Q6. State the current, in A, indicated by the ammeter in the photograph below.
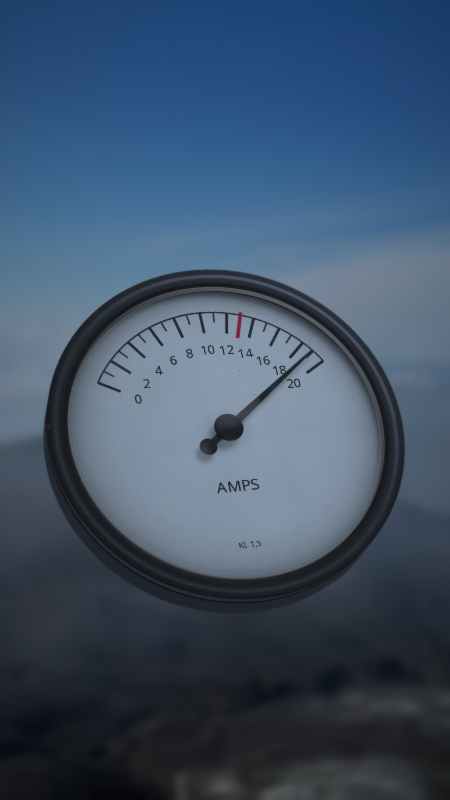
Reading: 19 A
